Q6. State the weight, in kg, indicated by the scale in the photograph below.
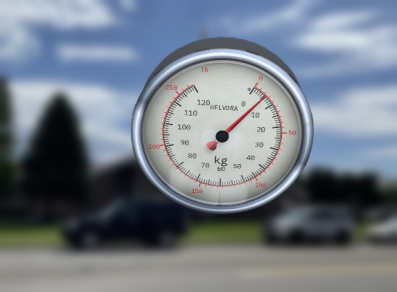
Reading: 5 kg
